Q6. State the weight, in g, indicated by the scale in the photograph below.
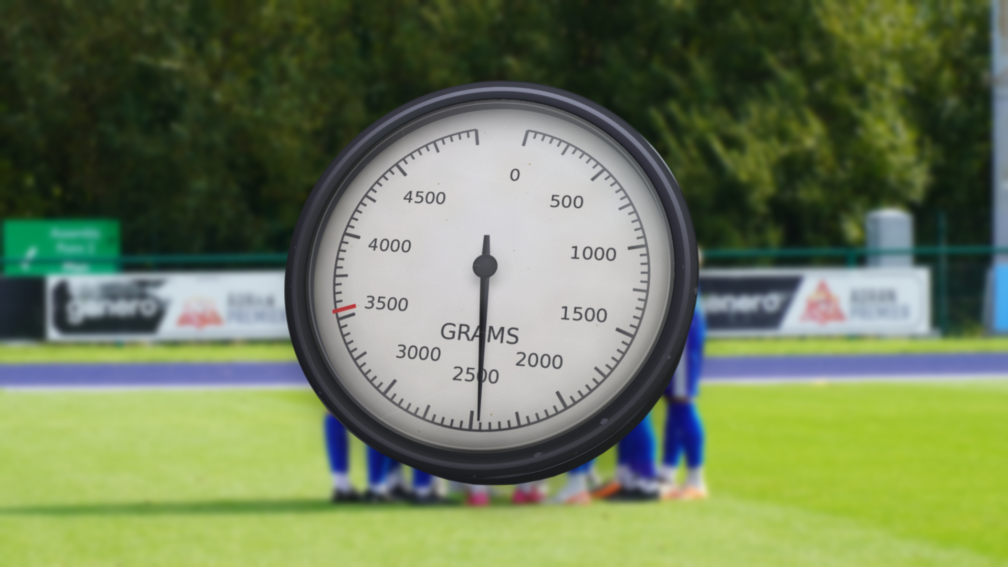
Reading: 2450 g
